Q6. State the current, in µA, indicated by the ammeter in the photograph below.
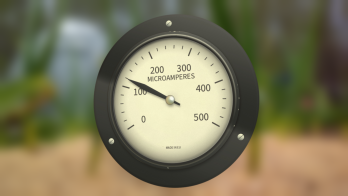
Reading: 120 µA
